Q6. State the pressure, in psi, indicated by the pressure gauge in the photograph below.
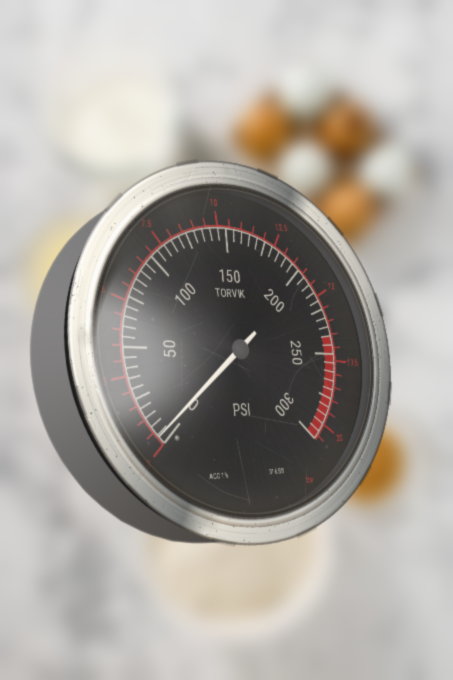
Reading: 5 psi
